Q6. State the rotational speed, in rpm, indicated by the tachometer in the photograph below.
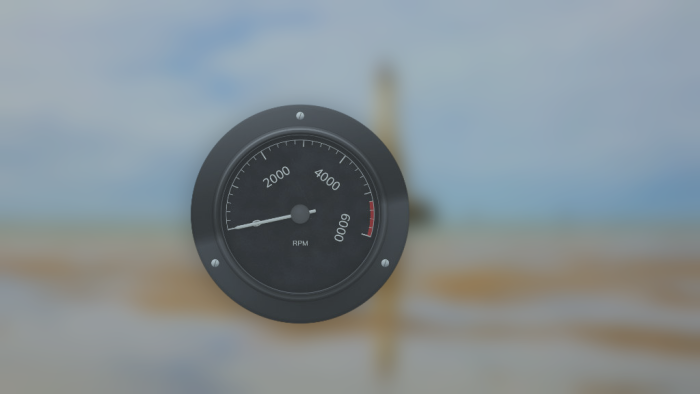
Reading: 0 rpm
